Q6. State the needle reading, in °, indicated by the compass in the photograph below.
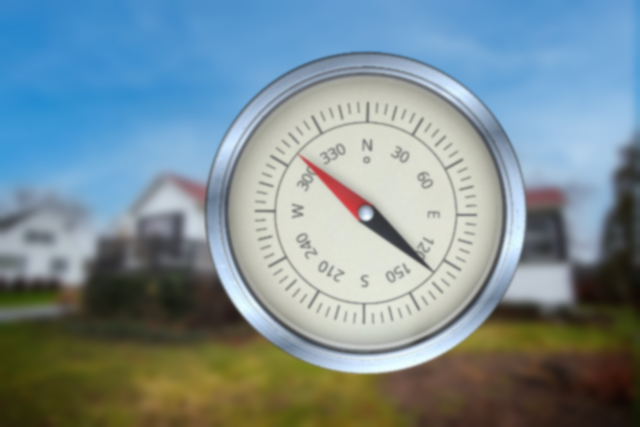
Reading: 310 °
